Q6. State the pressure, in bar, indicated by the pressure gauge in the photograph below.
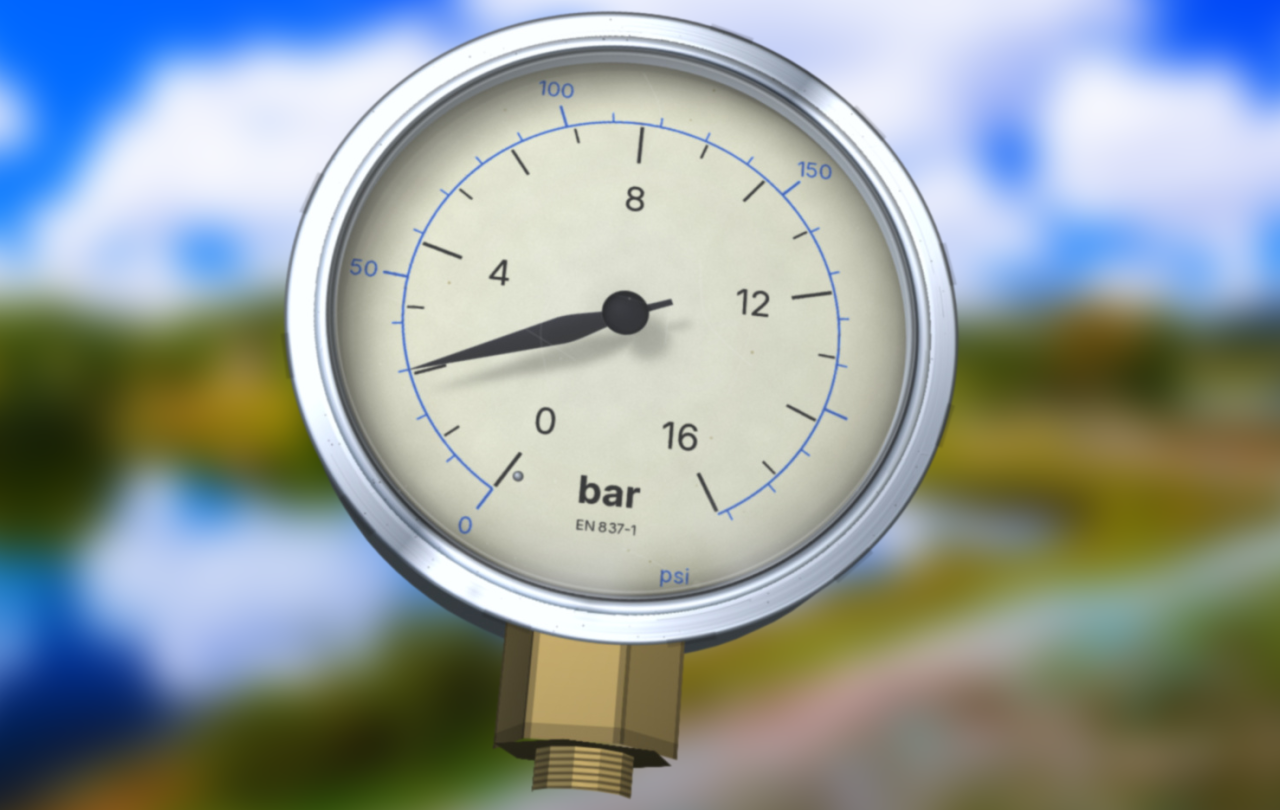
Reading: 2 bar
